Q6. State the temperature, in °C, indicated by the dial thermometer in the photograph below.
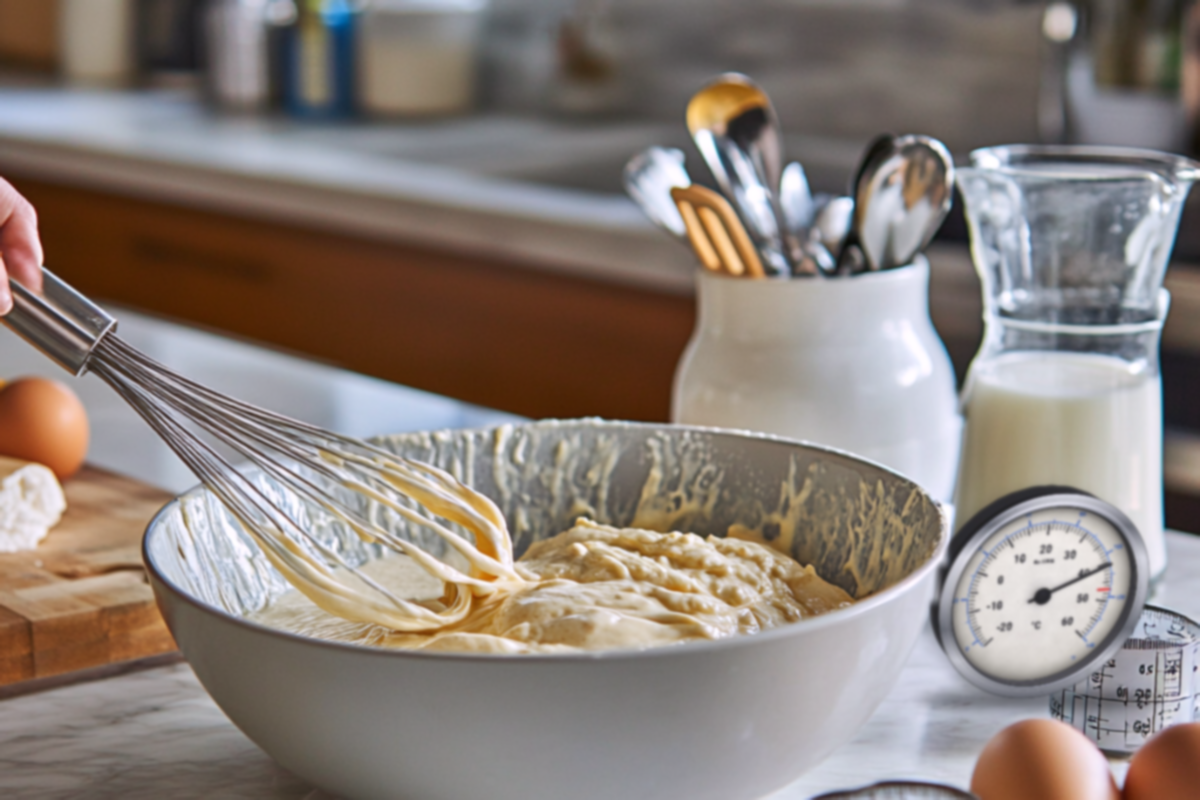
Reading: 40 °C
